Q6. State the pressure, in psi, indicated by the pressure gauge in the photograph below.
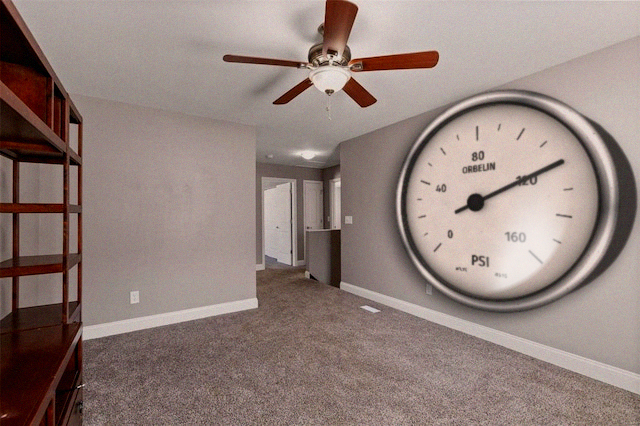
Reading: 120 psi
